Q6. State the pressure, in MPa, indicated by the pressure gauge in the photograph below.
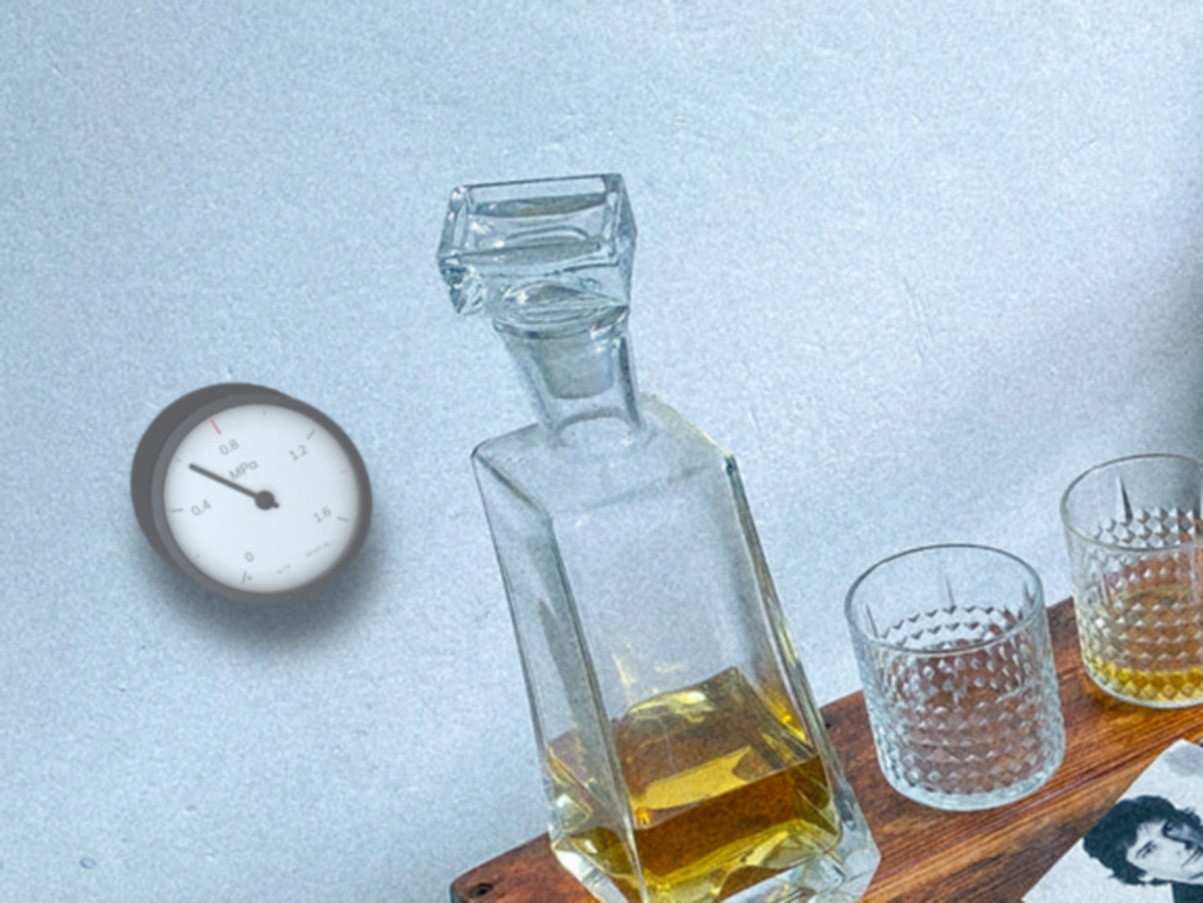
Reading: 0.6 MPa
